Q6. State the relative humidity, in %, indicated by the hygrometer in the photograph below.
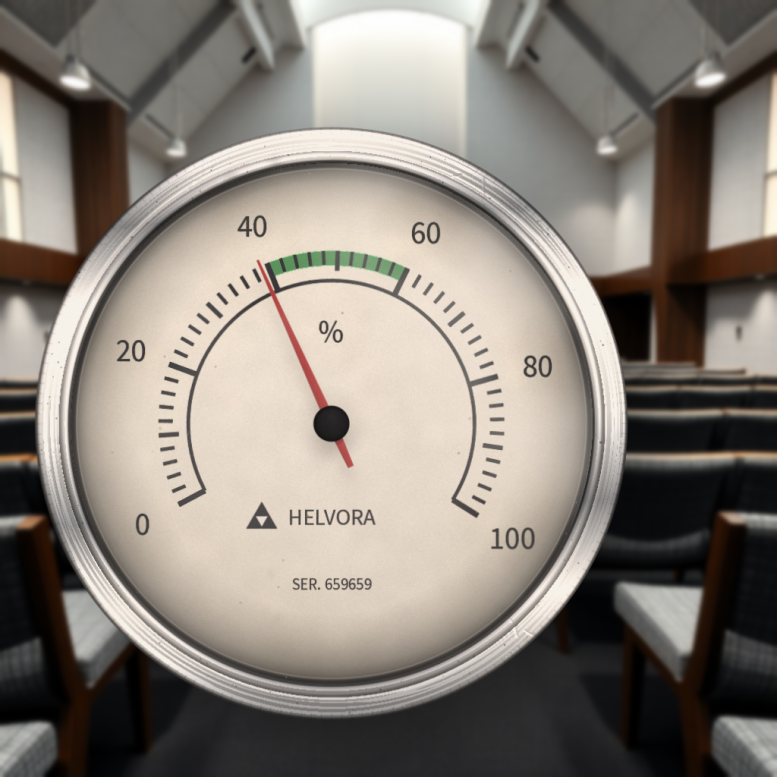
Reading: 39 %
